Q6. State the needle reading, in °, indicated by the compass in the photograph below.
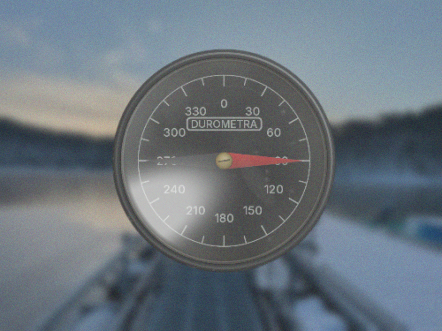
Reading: 90 °
